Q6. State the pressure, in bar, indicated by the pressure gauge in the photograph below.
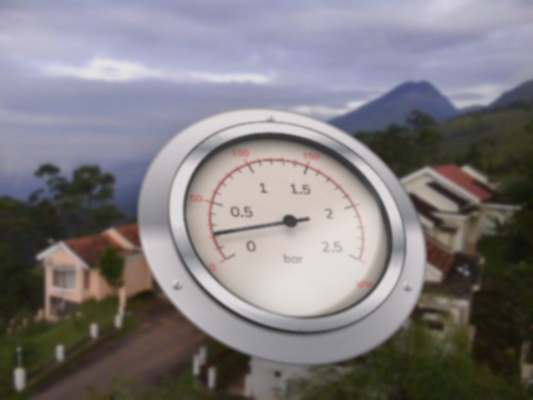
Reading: 0.2 bar
